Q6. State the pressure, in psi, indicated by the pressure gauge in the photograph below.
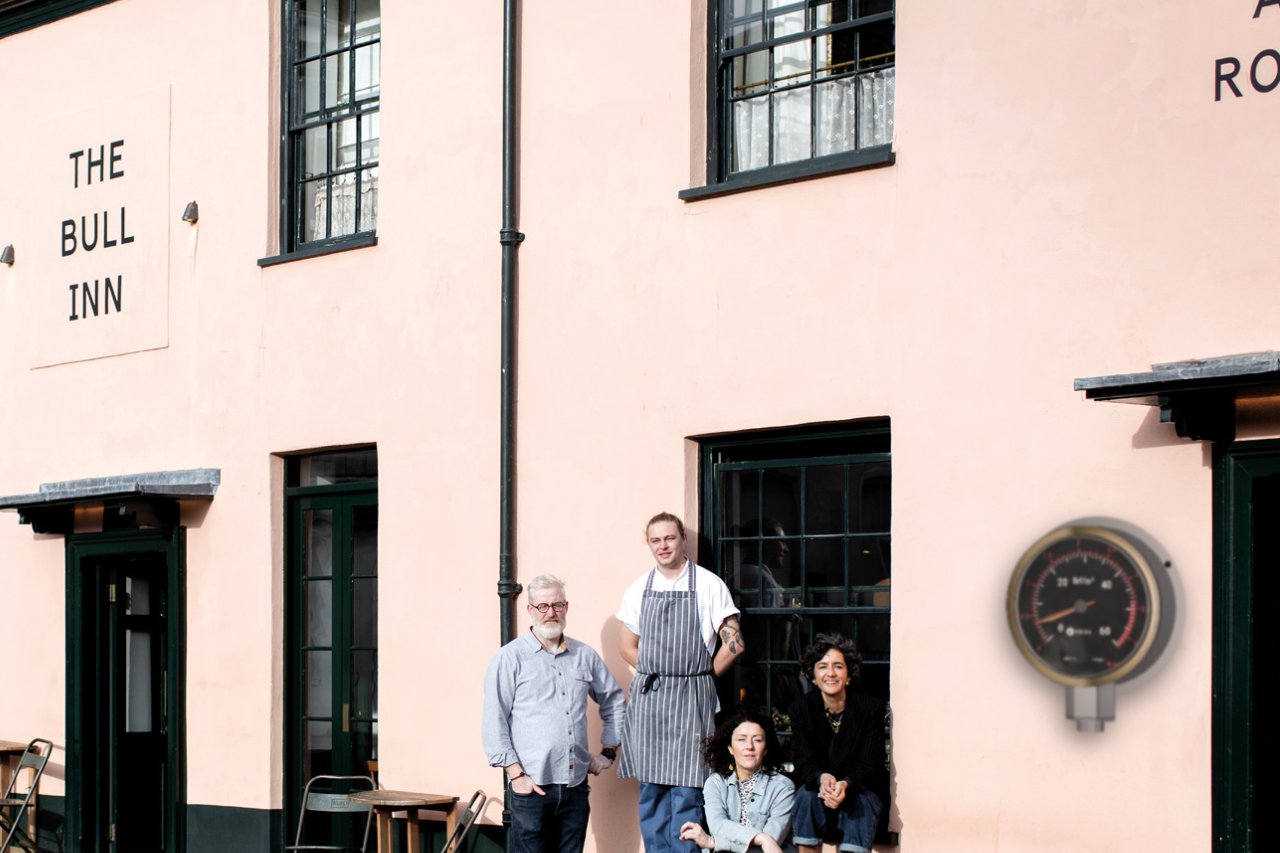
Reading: 5 psi
